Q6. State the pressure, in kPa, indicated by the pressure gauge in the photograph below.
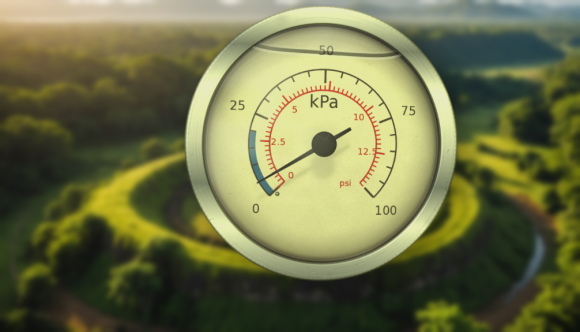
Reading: 5 kPa
